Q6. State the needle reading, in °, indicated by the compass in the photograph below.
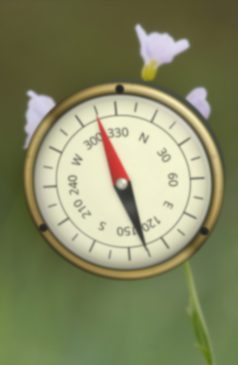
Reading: 315 °
